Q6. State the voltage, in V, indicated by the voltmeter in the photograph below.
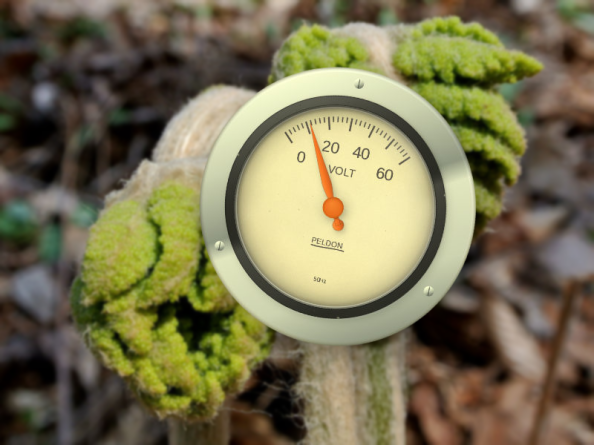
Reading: 12 V
